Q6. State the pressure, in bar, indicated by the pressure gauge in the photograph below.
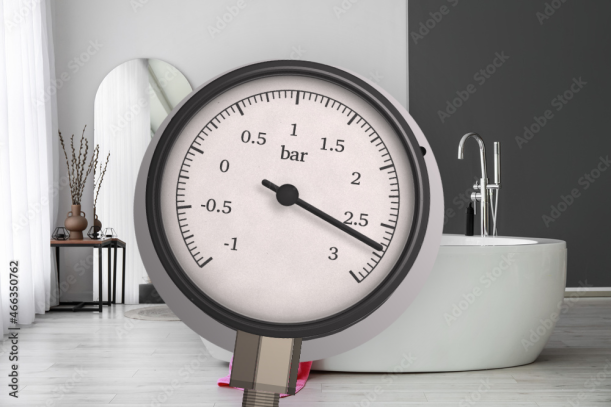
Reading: 2.7 bar
